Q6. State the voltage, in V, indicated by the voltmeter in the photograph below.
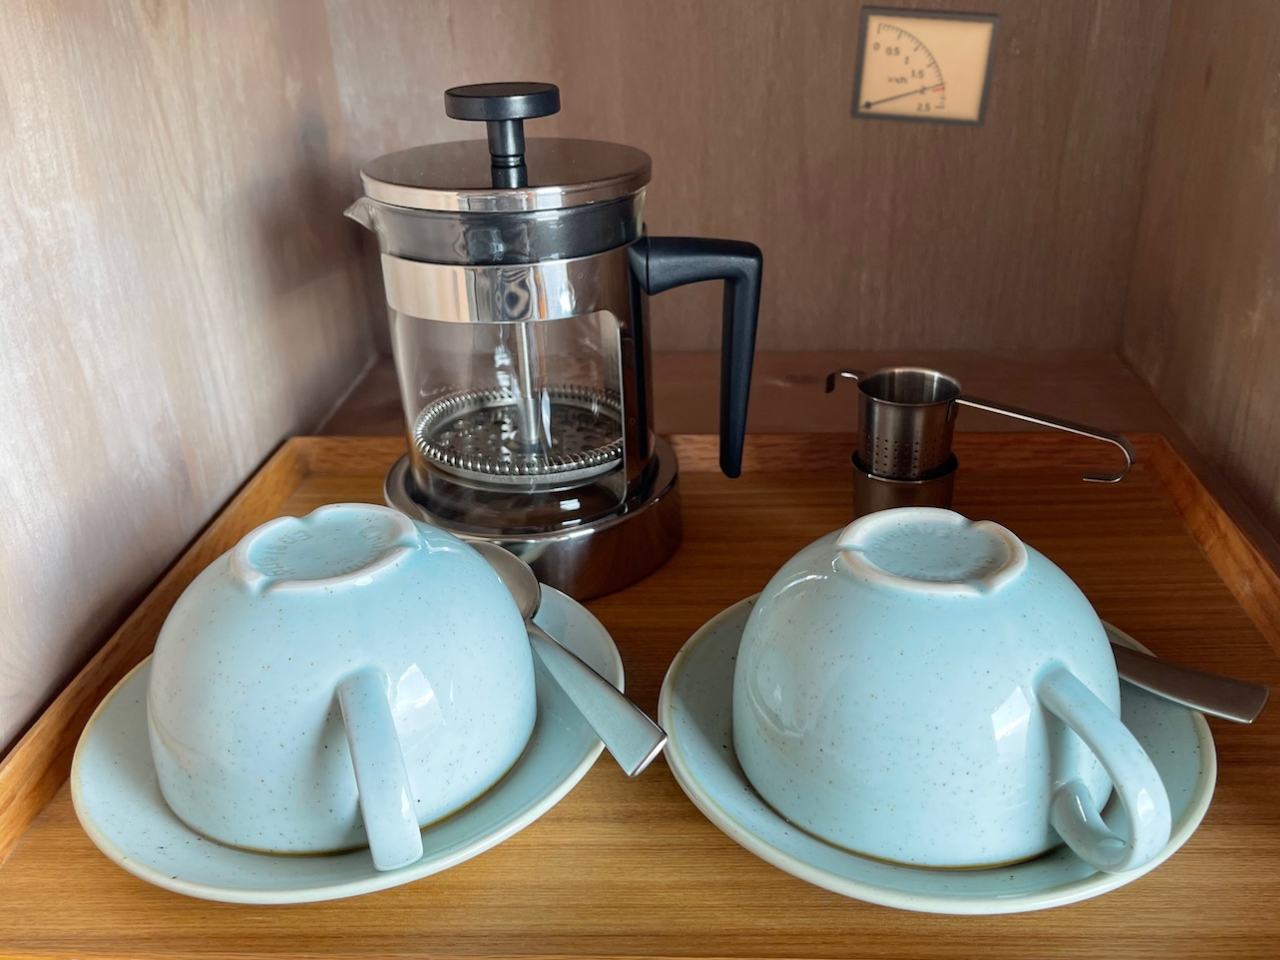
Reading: 2 V
